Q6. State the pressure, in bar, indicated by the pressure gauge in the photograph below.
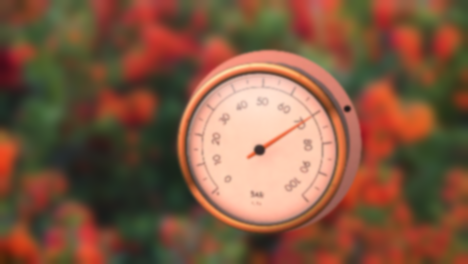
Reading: 70 bar
